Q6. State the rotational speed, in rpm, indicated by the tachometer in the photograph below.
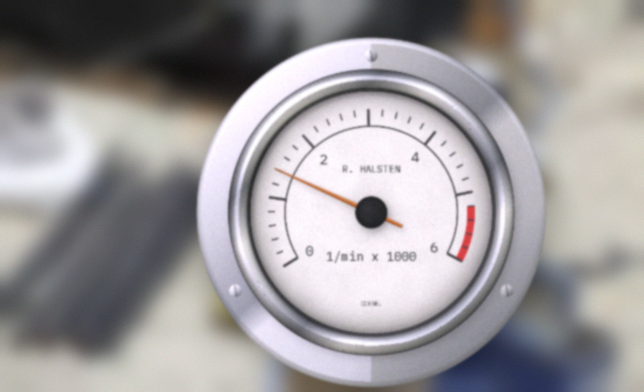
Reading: 1400 rpm
